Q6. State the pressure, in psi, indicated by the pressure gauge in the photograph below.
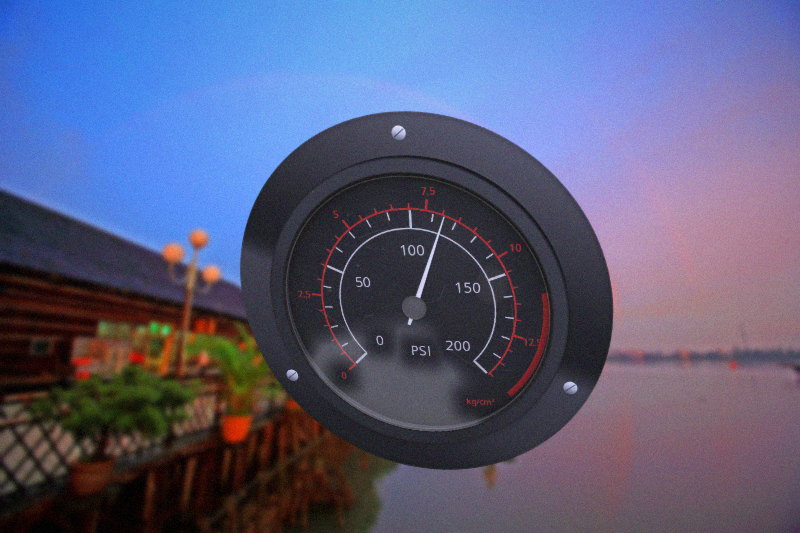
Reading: 115 psi
